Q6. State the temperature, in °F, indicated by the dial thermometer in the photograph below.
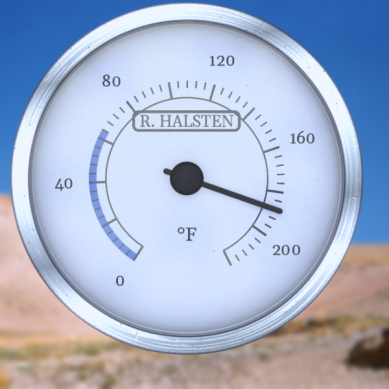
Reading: 188 °F
